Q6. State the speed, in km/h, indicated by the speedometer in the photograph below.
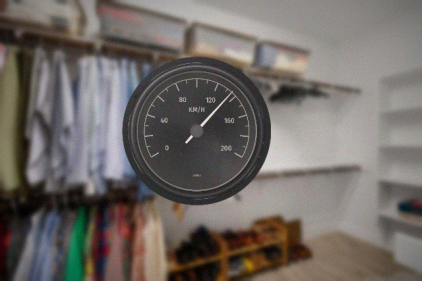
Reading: 135 km/h
